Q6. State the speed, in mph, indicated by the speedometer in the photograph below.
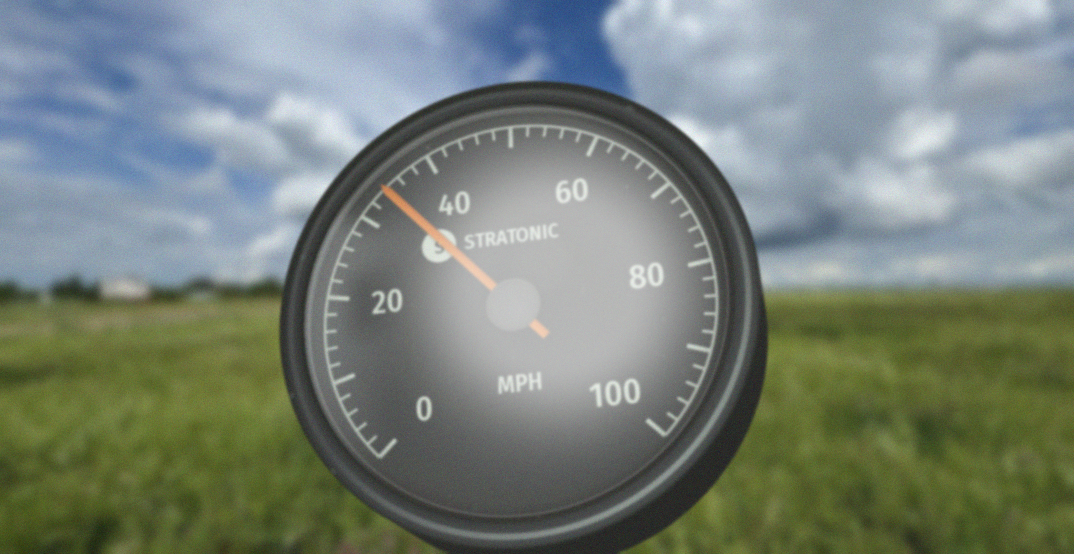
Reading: 34 mph
